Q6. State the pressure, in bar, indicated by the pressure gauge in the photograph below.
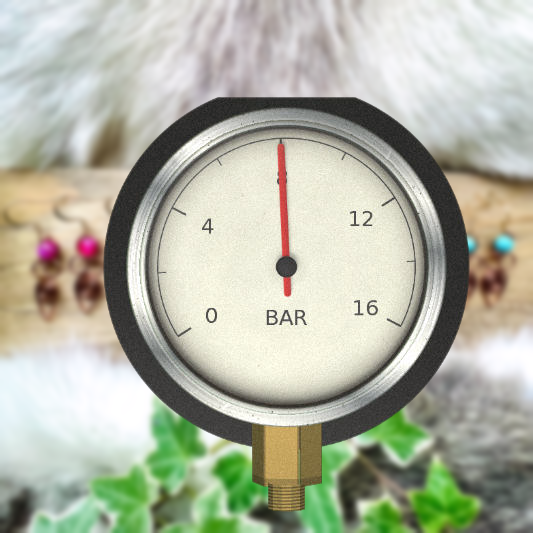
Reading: 8 bar
